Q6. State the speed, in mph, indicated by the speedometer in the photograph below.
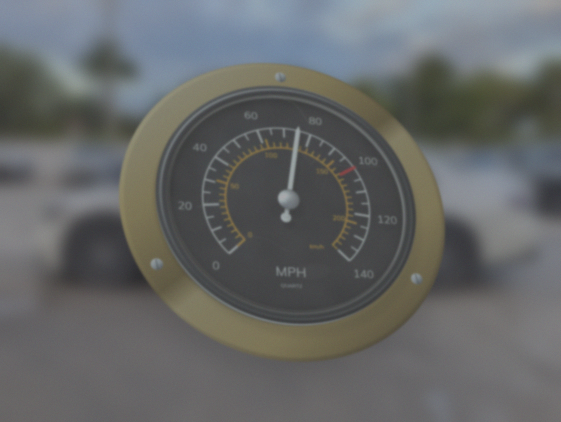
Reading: 75 mph
